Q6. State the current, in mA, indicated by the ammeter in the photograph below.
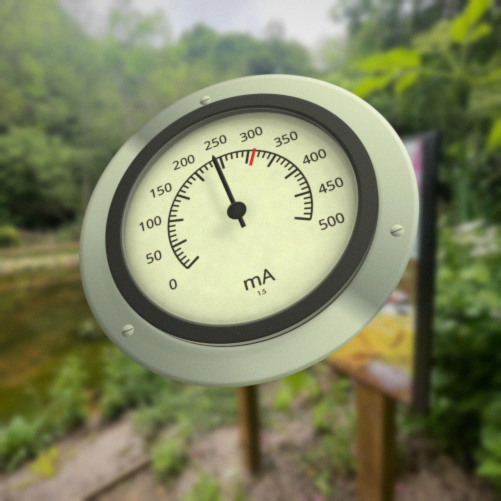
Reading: 240 mA
